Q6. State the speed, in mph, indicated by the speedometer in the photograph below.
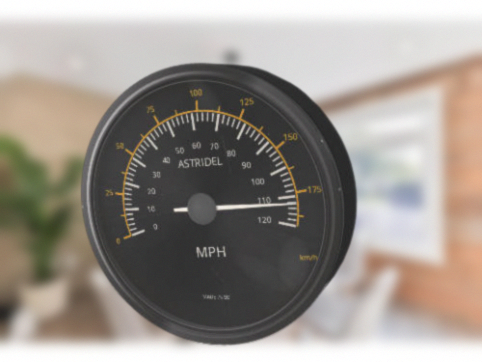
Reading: 112 mph
